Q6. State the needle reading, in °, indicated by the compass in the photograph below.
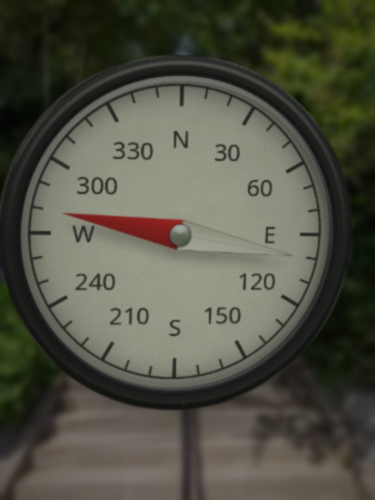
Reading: 280 °
